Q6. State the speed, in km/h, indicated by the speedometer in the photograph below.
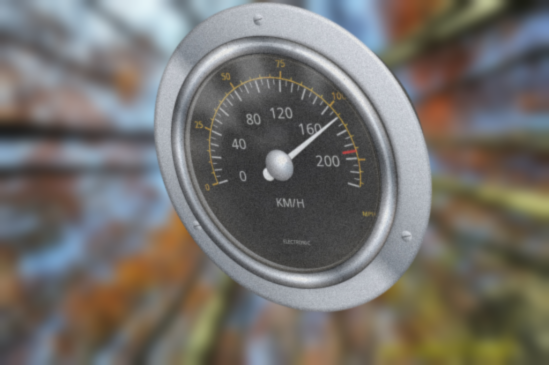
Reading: 170 km/h
